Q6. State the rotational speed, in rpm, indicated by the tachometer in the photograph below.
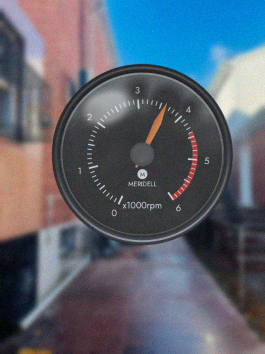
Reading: 3600 rpm
